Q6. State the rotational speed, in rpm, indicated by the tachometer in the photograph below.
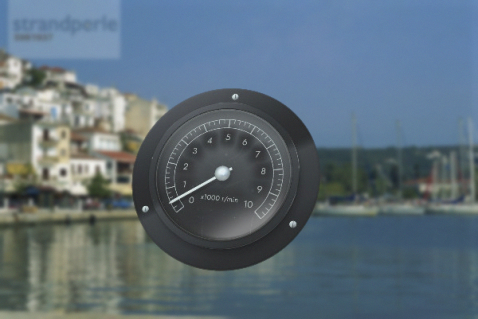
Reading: 400 rpm
